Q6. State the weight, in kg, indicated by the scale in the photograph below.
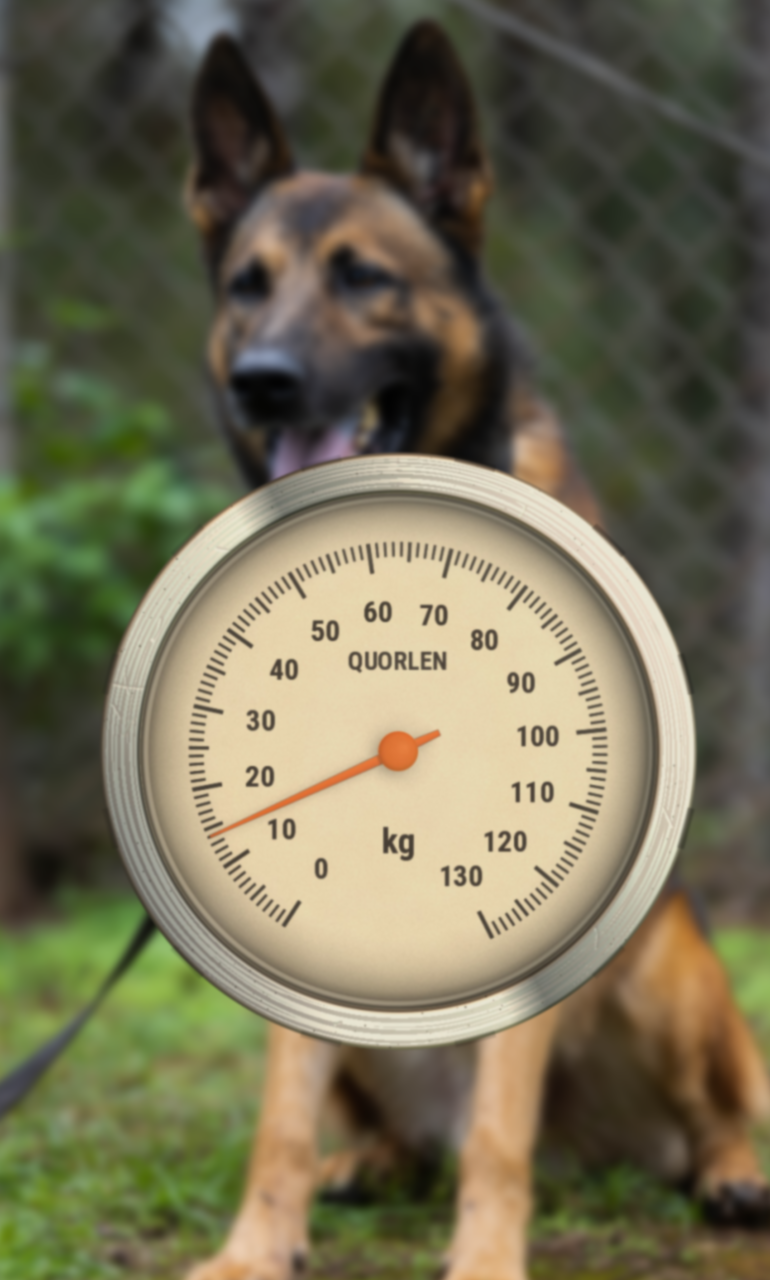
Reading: 14 kg
